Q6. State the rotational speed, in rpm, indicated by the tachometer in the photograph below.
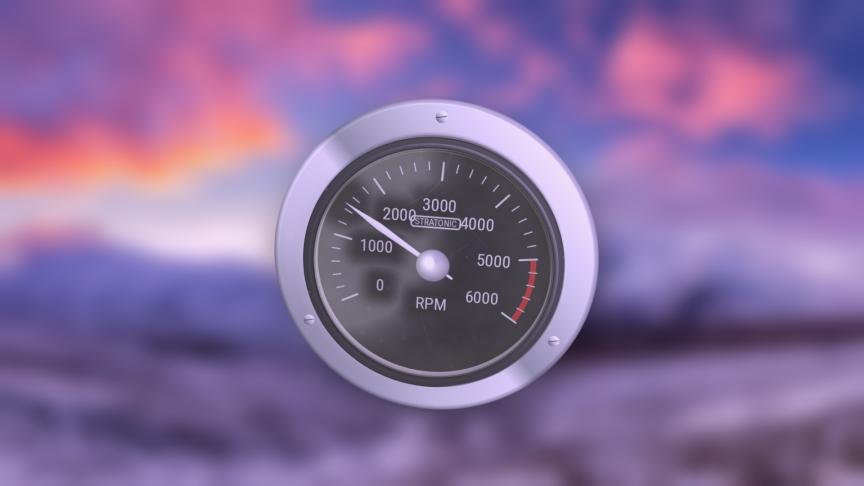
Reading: 1500 rpm
